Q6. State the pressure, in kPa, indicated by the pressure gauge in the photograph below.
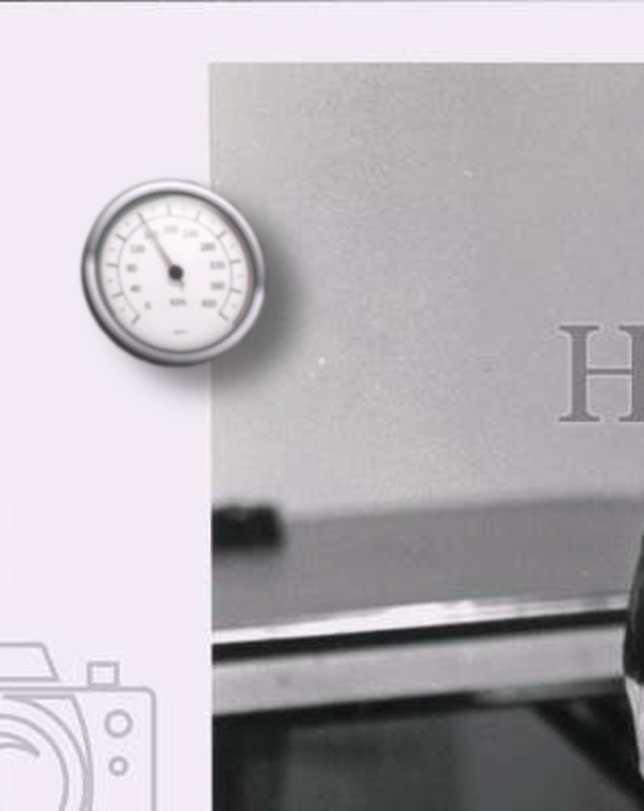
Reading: 160 kPa
